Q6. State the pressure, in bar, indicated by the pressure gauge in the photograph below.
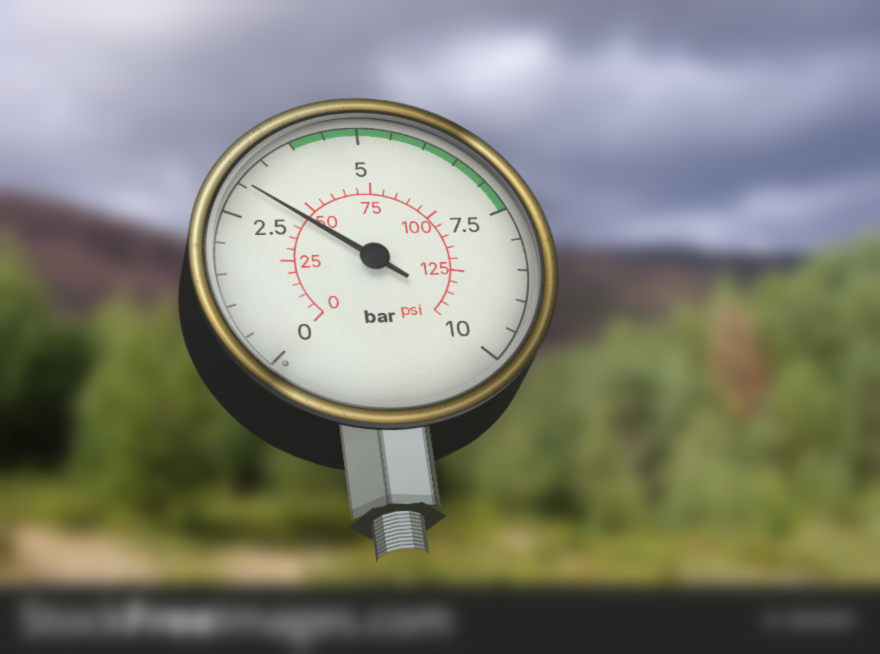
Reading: 3 bar
